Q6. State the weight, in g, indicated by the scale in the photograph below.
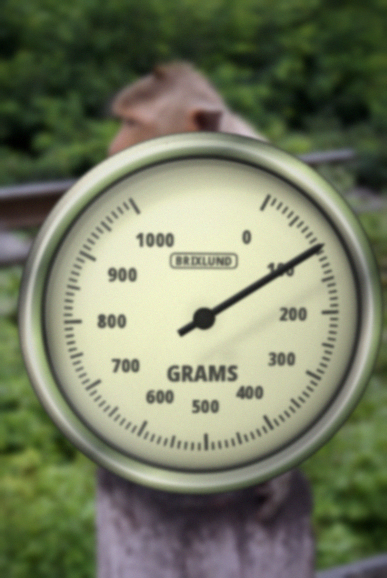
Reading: 100 g
